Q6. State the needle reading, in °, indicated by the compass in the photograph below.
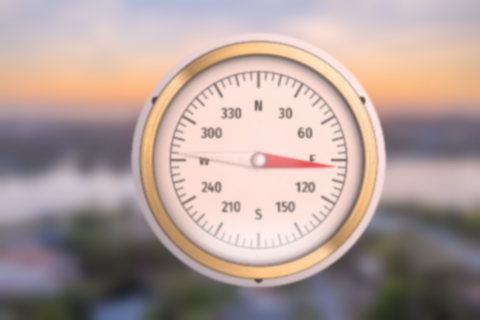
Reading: 95 °
